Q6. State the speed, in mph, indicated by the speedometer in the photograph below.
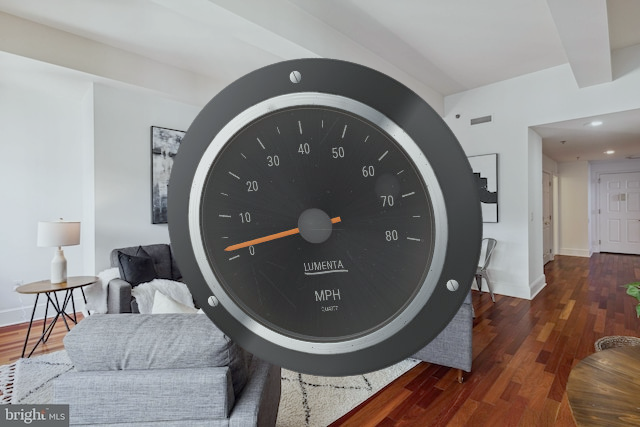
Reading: 2.5 mph
